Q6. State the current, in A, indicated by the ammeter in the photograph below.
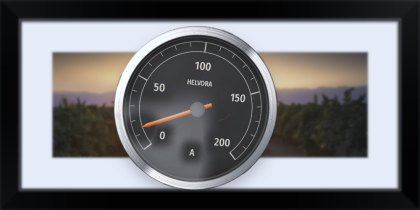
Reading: 15 A
